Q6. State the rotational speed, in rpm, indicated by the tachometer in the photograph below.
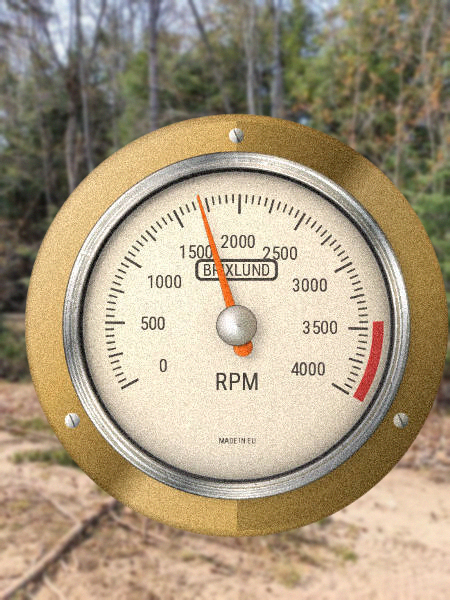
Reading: 1700 rpm
